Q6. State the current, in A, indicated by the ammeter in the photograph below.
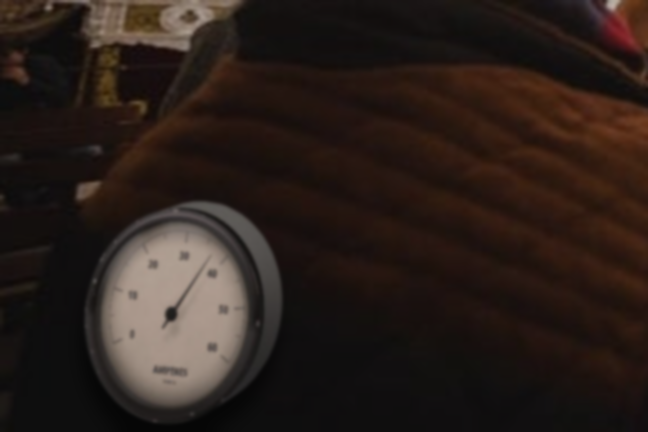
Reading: 37.5 A
